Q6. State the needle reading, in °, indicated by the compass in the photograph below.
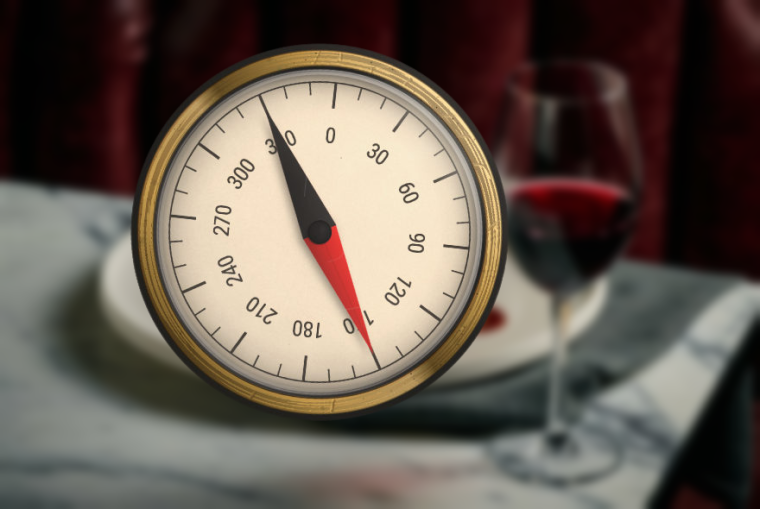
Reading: 150 °
